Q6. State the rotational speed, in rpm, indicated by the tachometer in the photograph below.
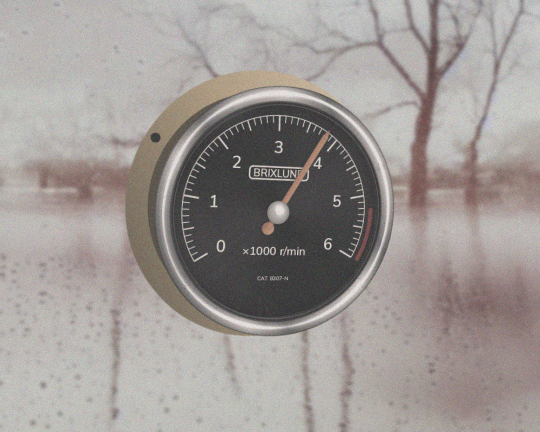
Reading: 3800 rpm
